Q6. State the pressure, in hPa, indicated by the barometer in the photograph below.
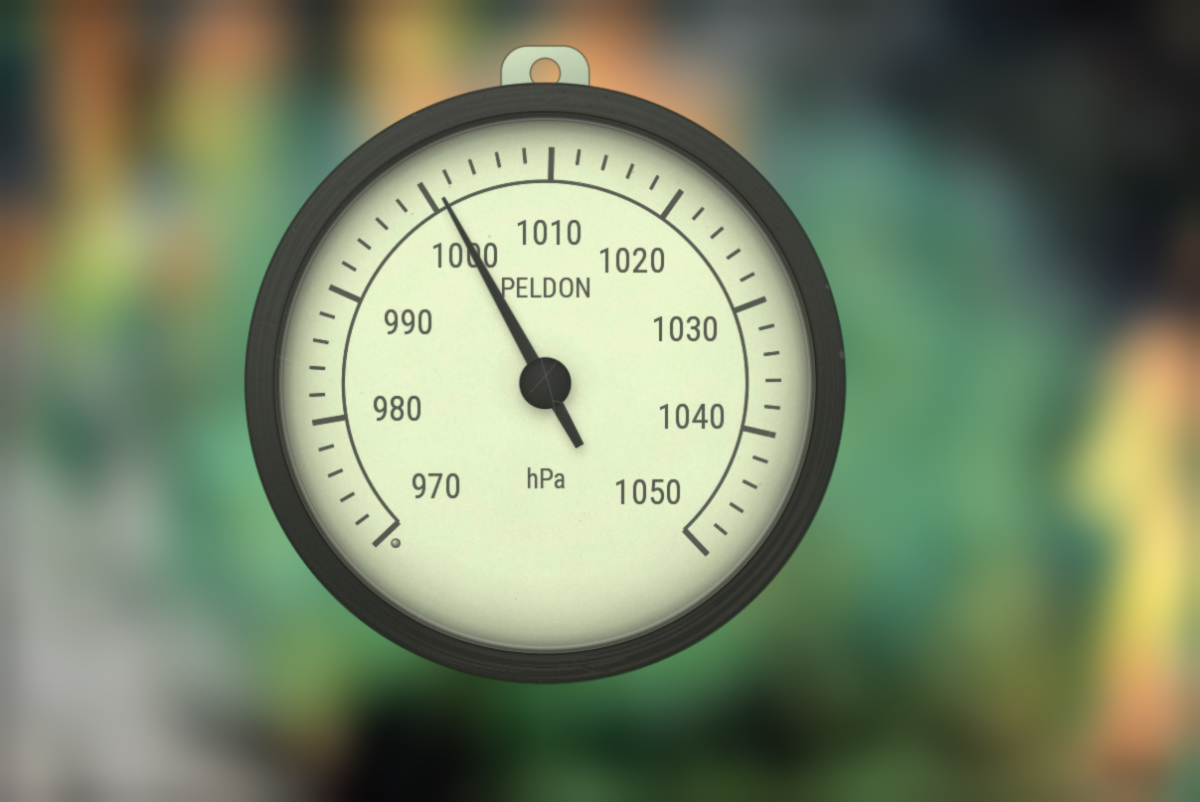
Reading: 1001 hPa
